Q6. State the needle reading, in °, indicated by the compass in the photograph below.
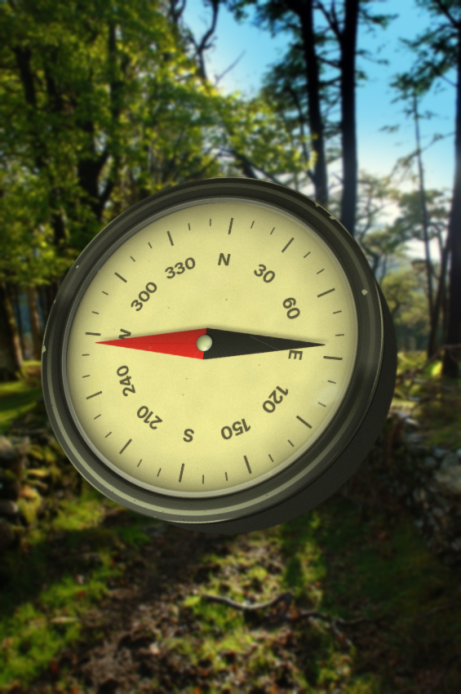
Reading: 265 °
